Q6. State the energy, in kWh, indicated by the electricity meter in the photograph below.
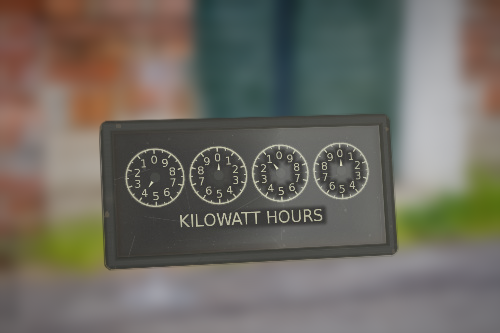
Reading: 4010 kWh
